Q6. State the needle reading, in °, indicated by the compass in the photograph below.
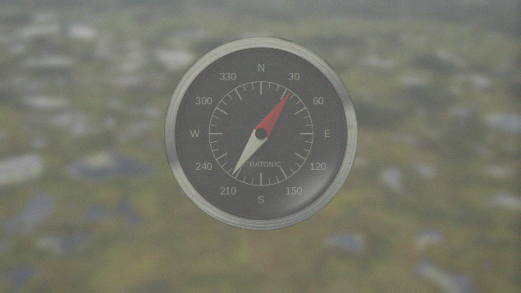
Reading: 35 °
